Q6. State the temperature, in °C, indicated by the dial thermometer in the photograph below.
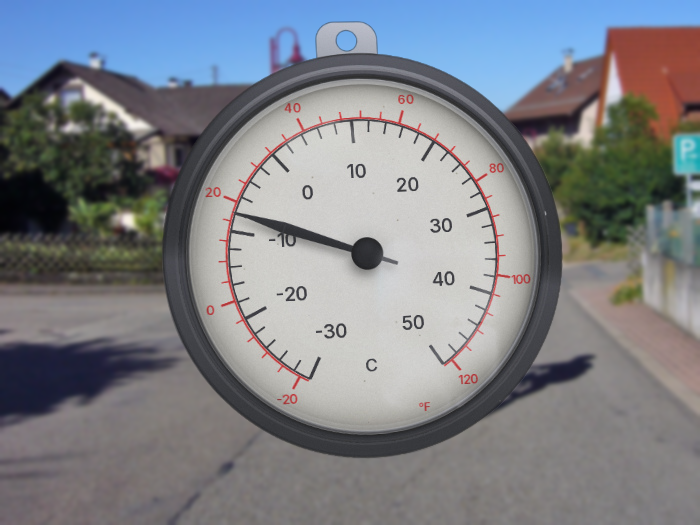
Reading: -8 °C
